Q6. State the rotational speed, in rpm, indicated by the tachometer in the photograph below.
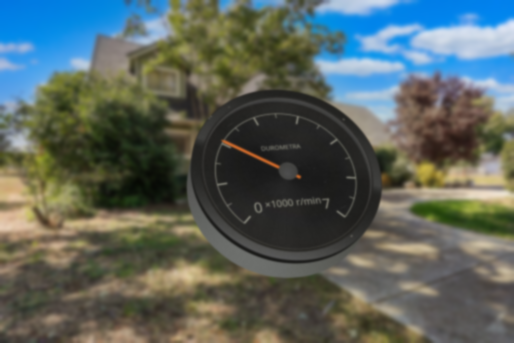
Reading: 2000 rpm
